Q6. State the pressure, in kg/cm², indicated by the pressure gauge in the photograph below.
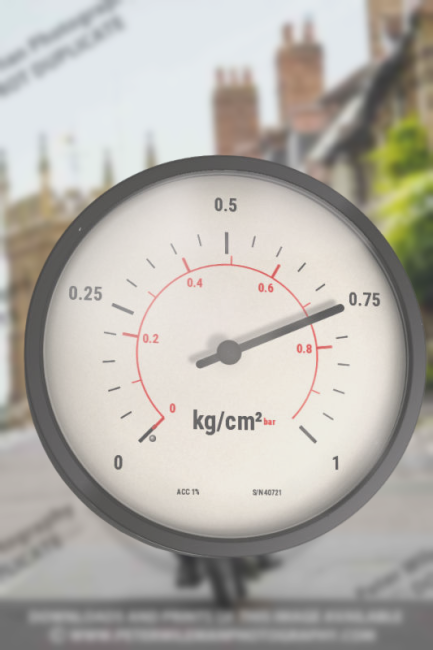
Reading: 0.75 kg/cm²
